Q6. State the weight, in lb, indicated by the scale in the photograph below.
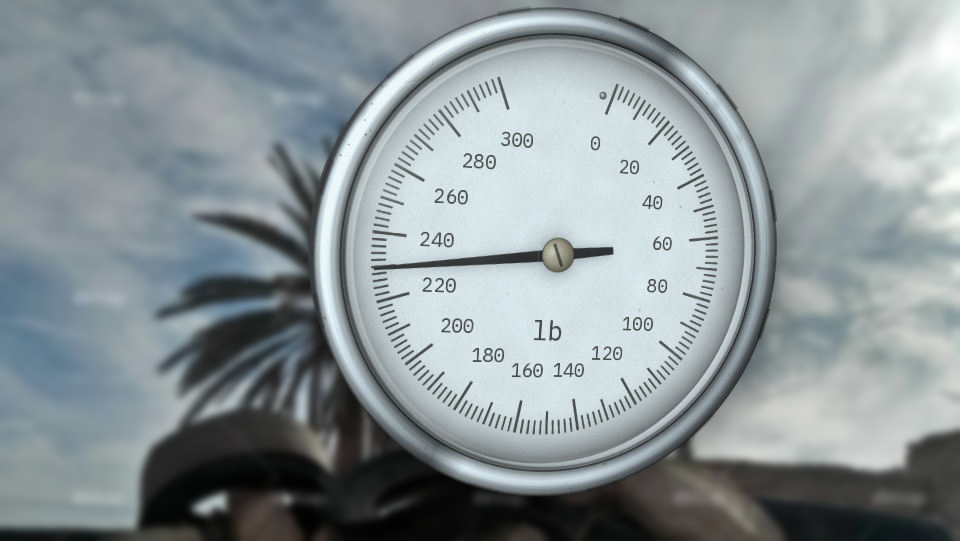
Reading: 230 lb
